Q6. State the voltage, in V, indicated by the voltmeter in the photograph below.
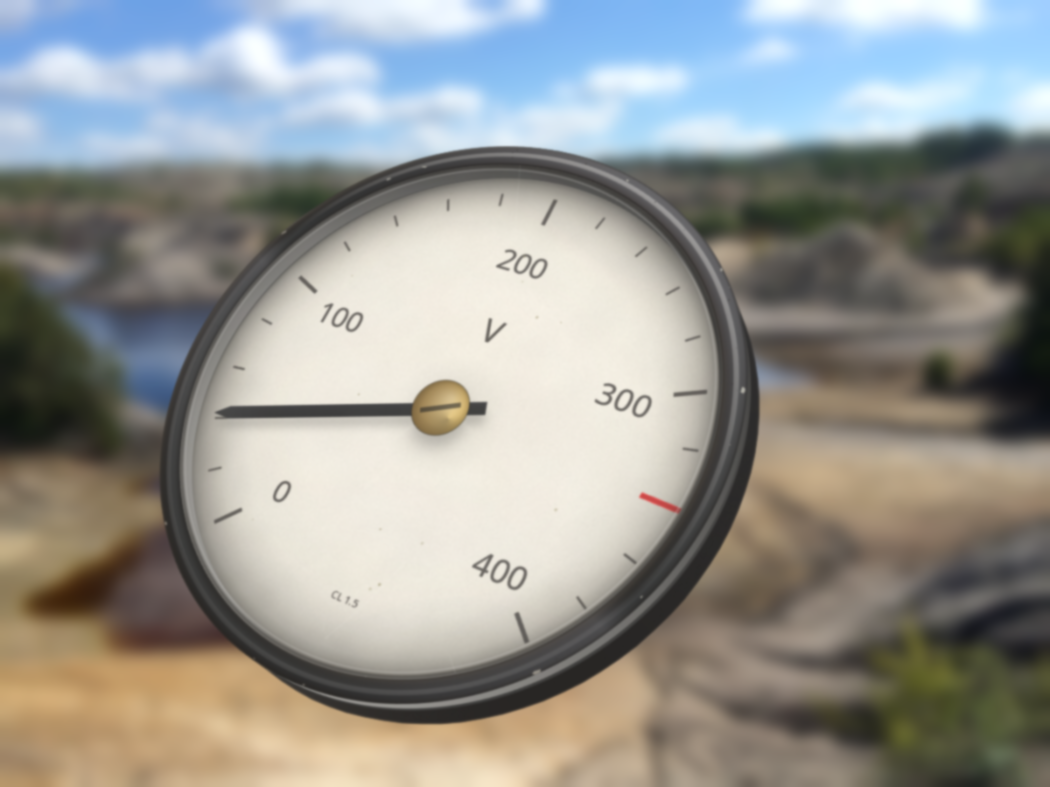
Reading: 40 V
